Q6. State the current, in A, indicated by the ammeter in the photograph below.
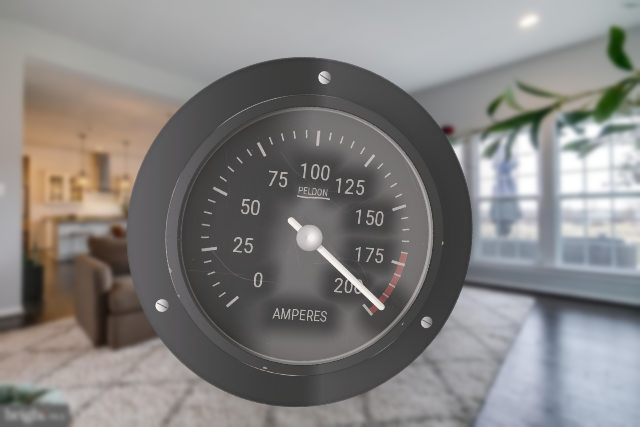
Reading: 195 A
